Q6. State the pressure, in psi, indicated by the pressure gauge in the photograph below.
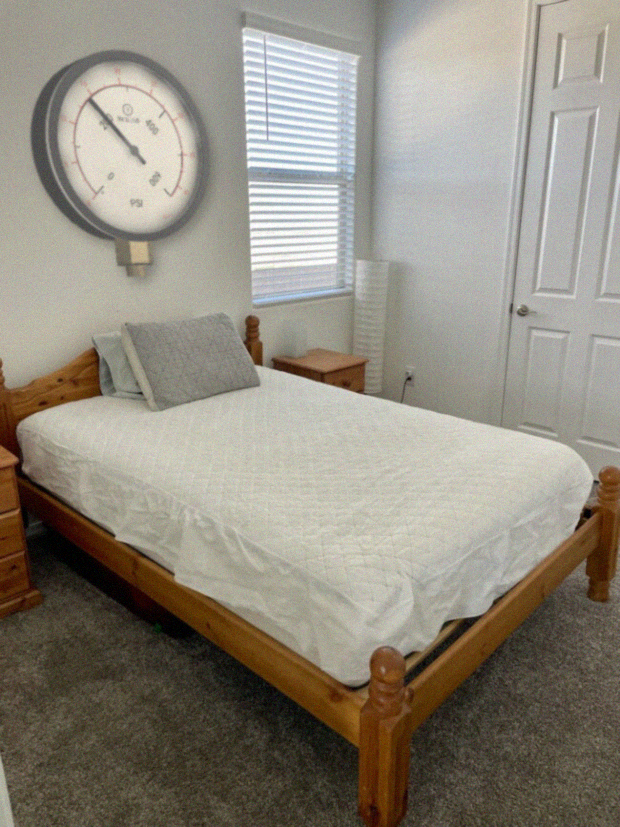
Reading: 200 psi
